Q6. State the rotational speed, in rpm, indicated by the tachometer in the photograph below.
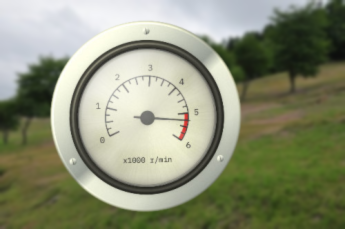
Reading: 5250 rpm
